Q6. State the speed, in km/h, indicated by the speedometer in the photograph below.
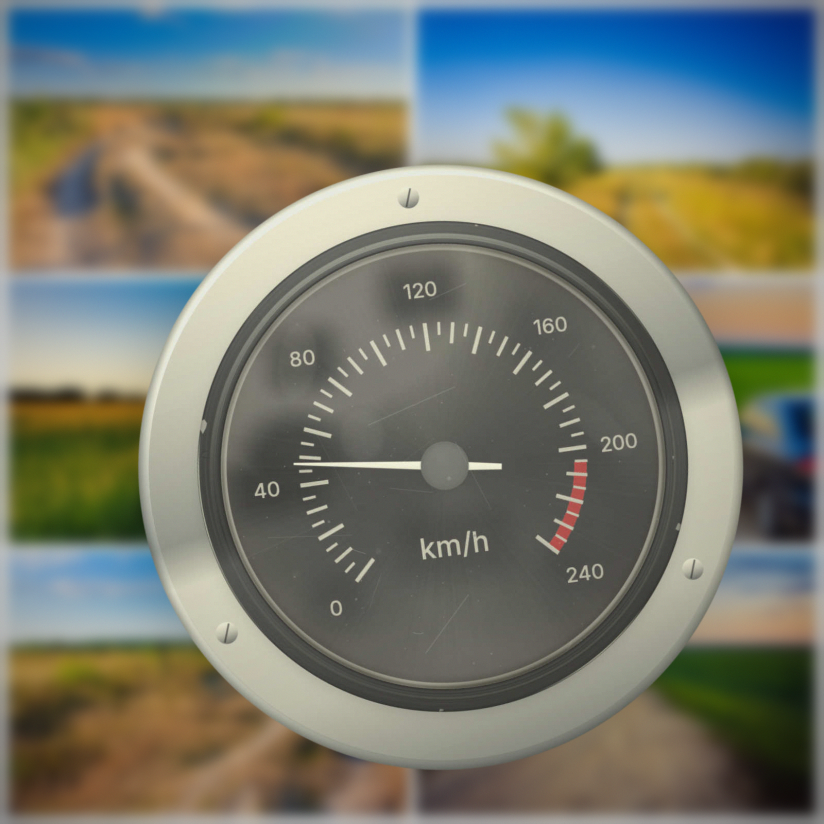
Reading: 47.5 km/h
